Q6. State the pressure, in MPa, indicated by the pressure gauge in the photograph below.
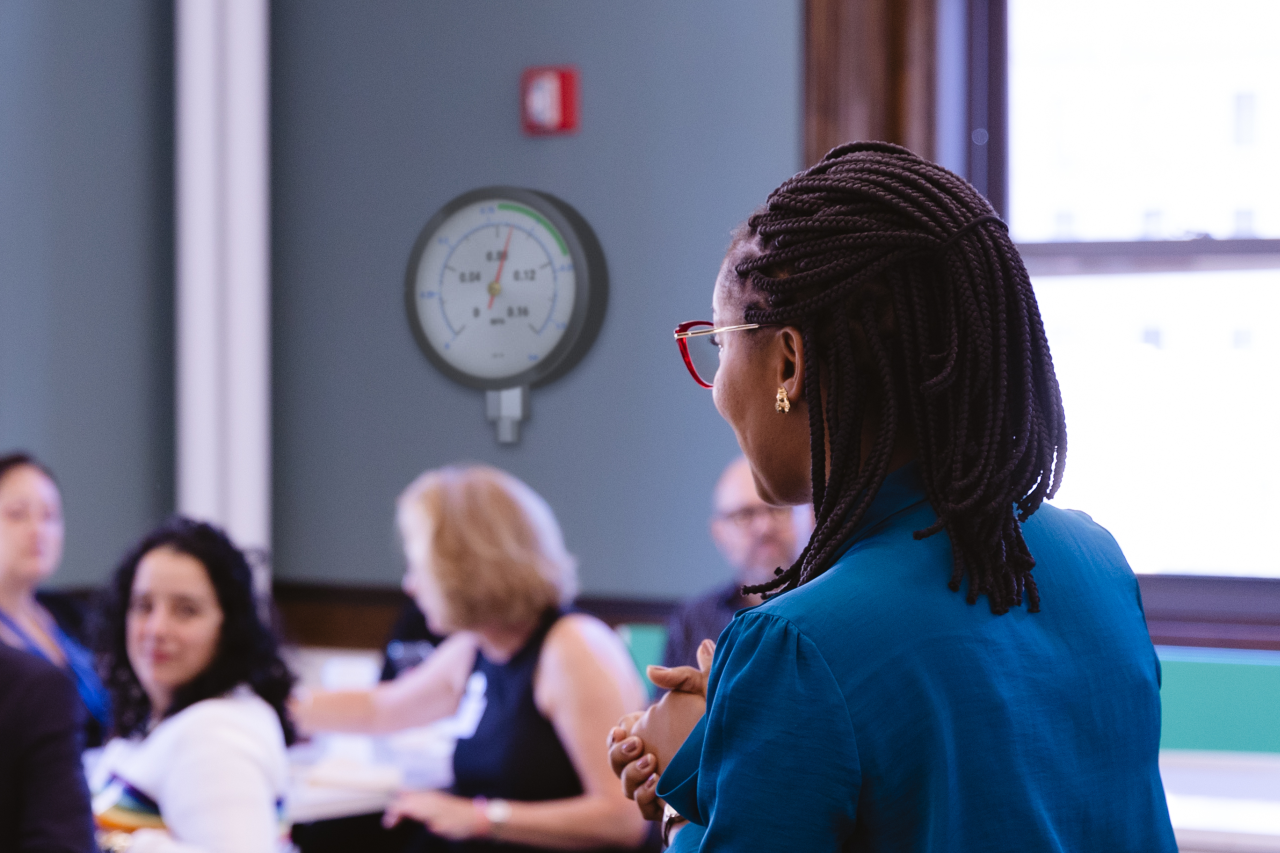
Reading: 0.09 MPa
